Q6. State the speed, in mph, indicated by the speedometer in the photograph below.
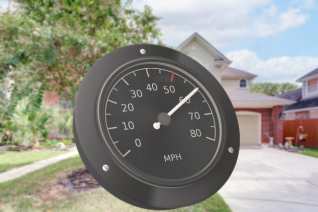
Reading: 60 mph
